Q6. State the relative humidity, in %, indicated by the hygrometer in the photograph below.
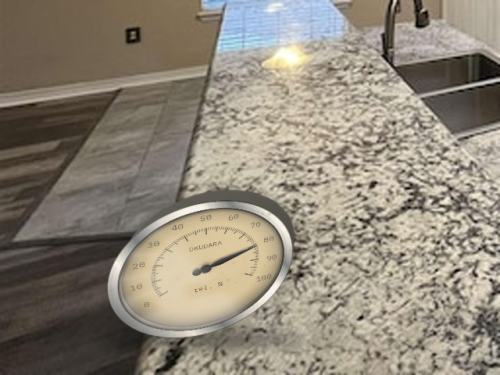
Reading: 80 %
